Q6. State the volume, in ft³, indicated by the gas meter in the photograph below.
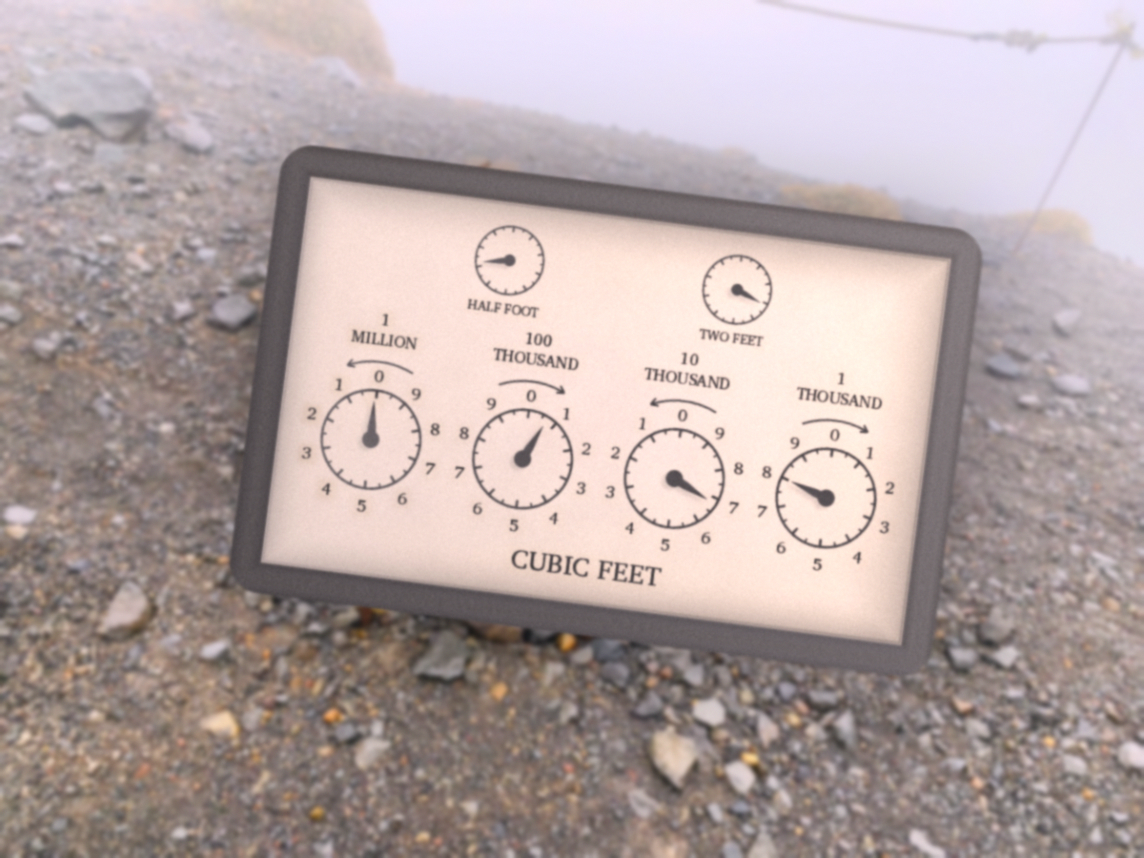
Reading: 6800 ft³
